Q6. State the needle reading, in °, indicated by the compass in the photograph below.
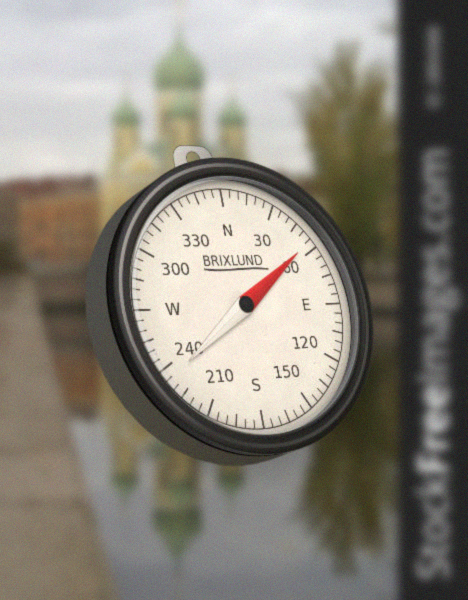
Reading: 55 °
